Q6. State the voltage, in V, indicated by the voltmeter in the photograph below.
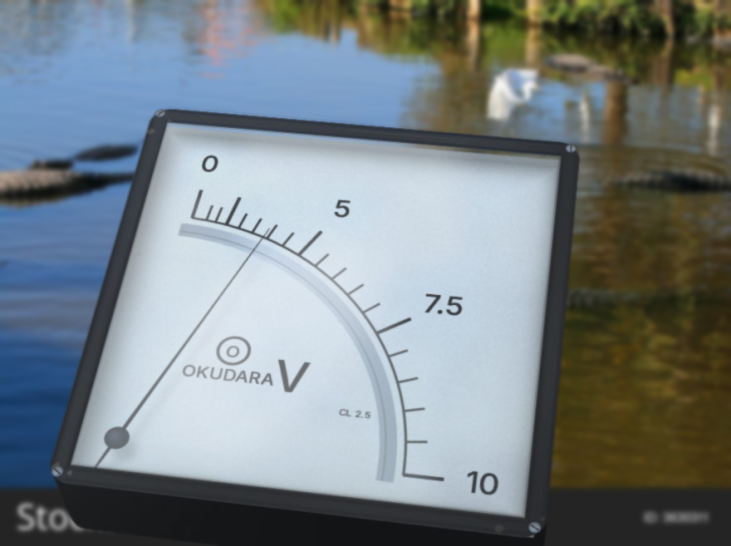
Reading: 4 V
